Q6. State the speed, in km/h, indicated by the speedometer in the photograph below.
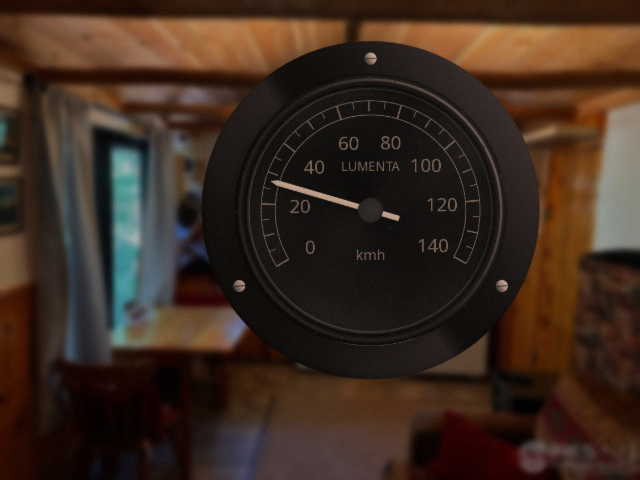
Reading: 27.5 km/h
